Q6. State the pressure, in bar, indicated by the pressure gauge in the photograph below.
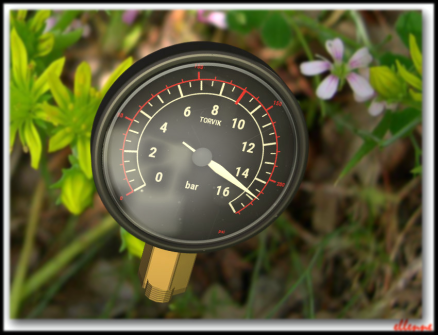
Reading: 14.75 bar
